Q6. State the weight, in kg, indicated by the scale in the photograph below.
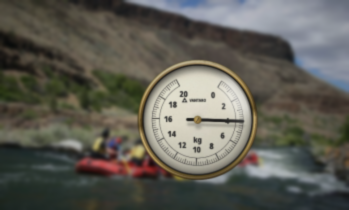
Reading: 4 kg
